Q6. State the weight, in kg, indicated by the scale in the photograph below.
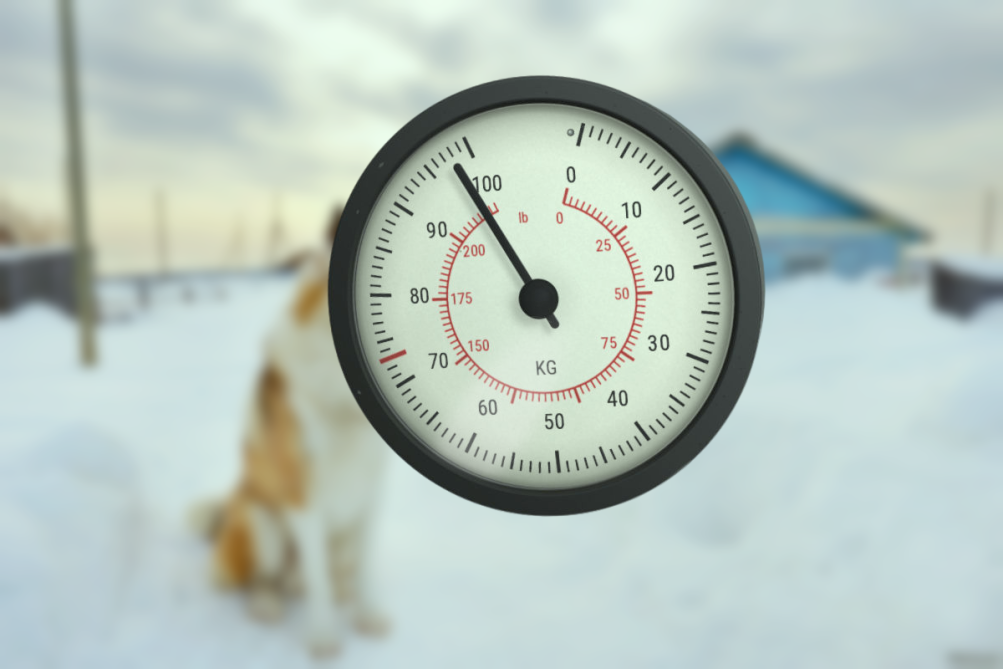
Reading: 98 kg
